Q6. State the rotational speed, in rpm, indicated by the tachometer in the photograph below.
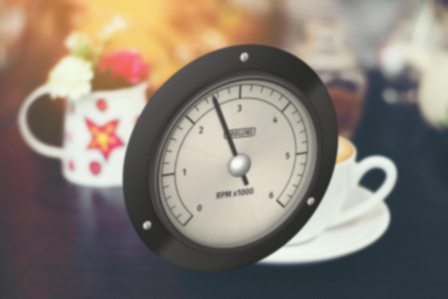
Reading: 2500 rpm
